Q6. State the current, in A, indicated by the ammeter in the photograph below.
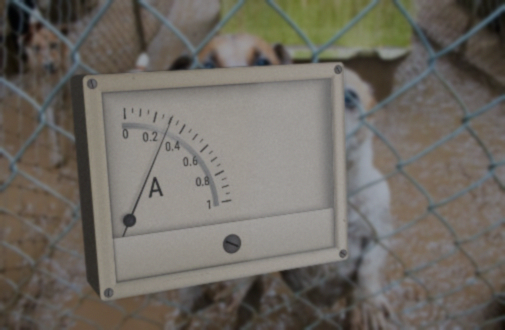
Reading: 0.3 A
